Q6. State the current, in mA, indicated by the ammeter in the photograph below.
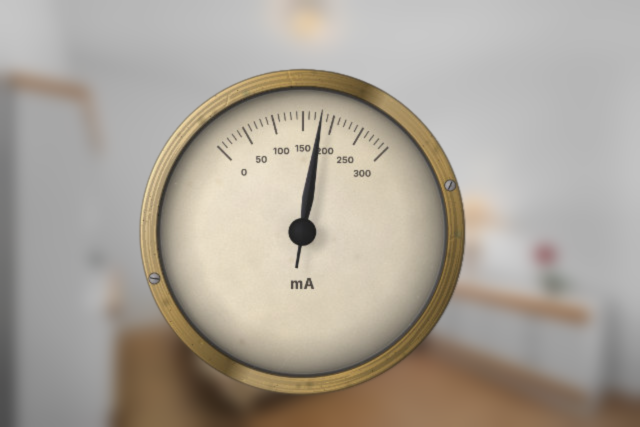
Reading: 180 mA
